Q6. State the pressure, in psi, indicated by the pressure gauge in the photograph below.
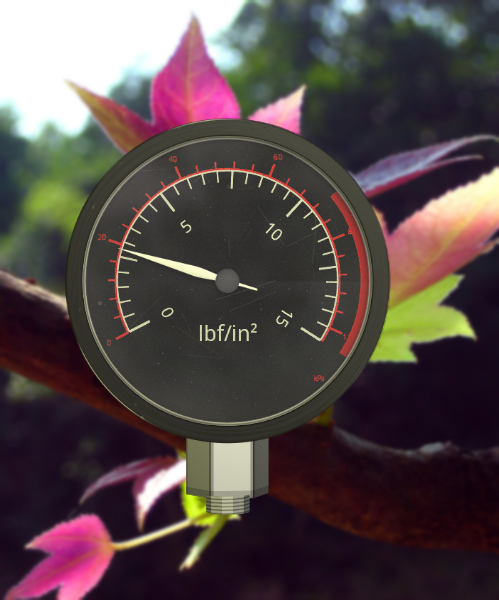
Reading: 2.75 psi
